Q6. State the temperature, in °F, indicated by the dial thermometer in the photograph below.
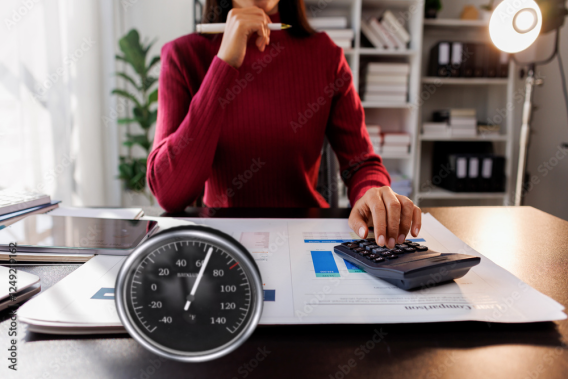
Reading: 64 °F
